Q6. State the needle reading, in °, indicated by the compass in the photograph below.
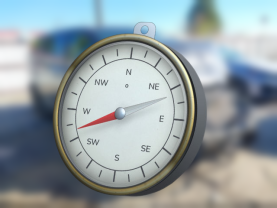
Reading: 247.5 °
